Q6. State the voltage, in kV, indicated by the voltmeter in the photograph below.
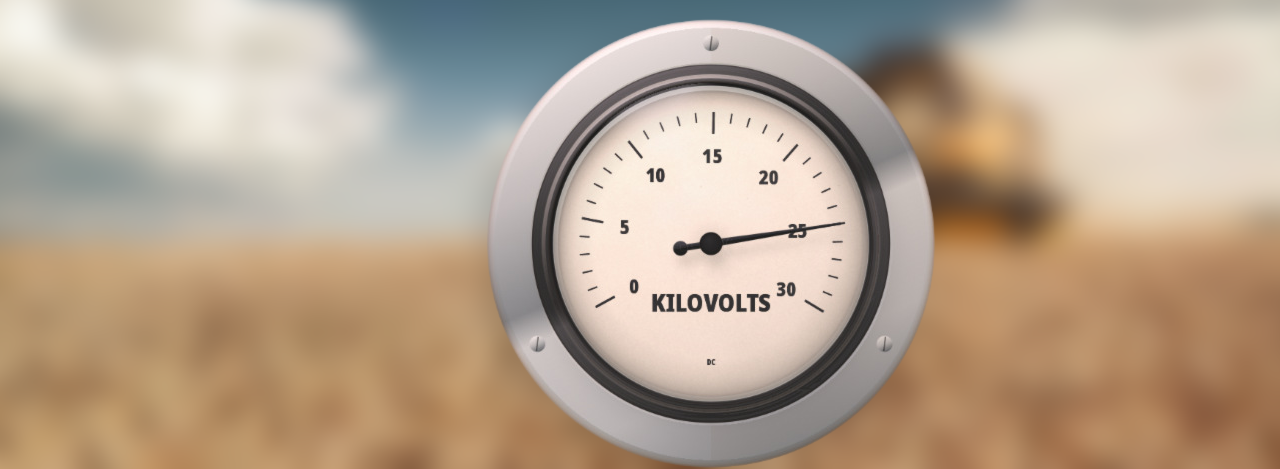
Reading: 25 kV
